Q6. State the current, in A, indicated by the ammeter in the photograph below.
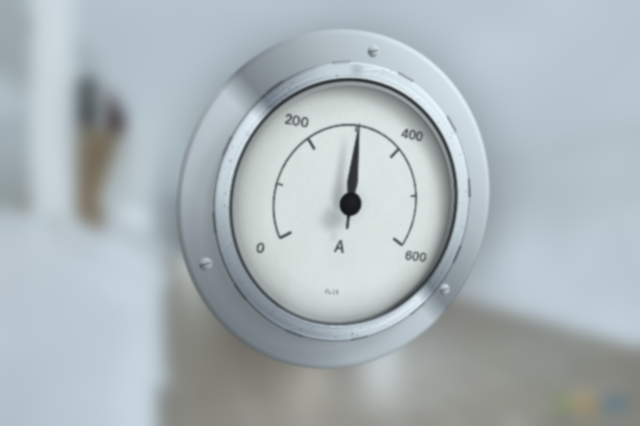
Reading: 300 A
